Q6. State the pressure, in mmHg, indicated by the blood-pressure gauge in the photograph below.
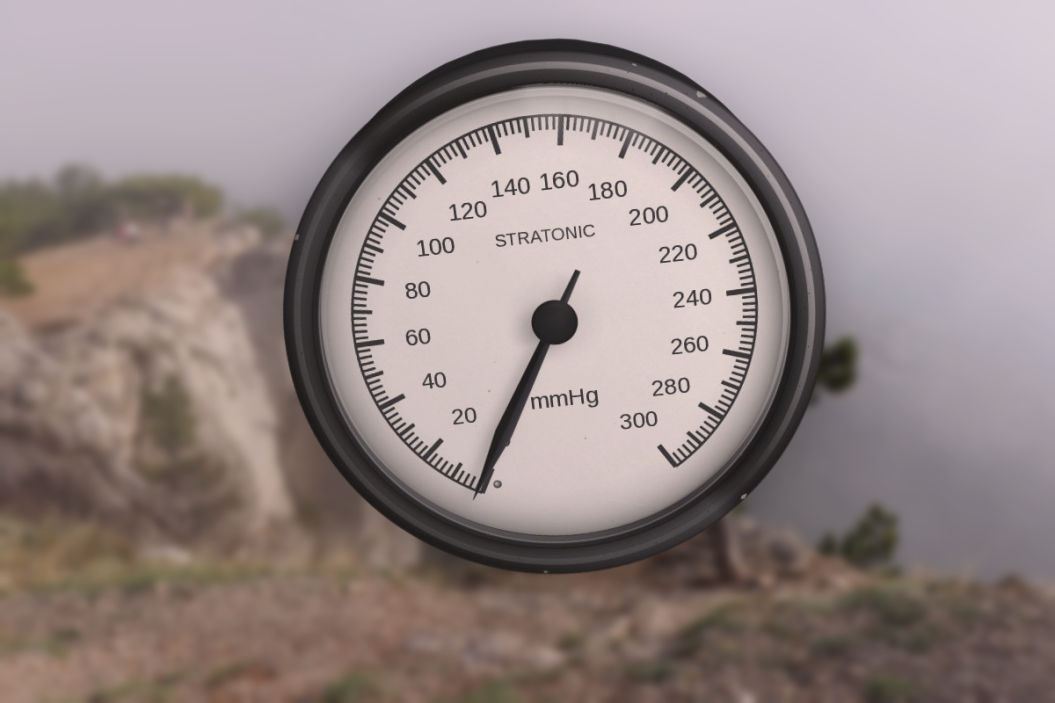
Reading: 2 mmHg
